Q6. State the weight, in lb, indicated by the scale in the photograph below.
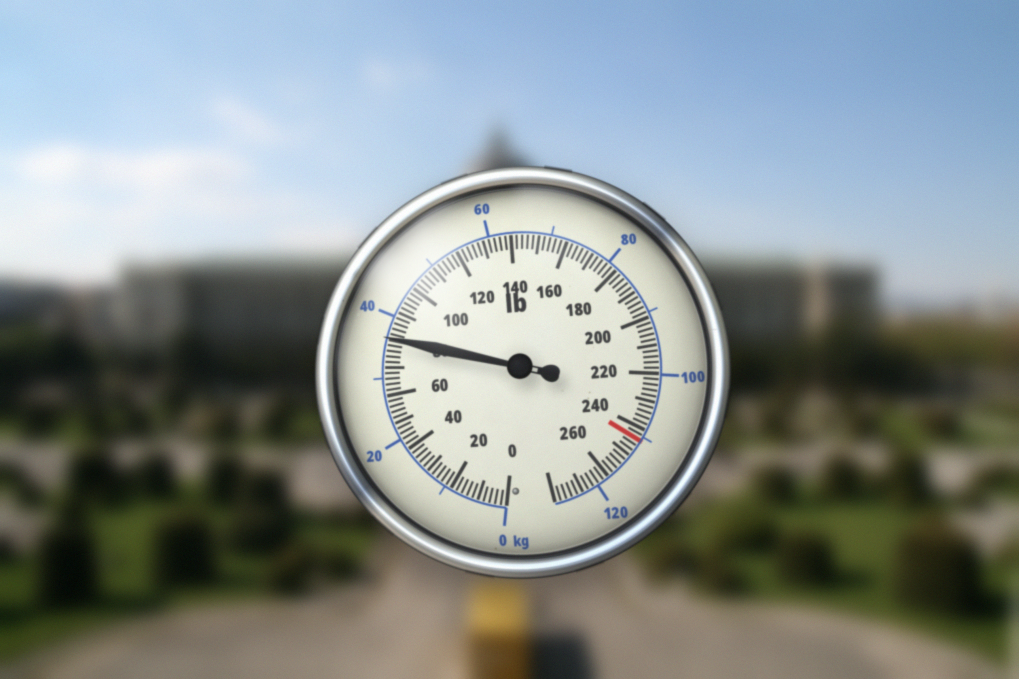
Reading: 80 lb
